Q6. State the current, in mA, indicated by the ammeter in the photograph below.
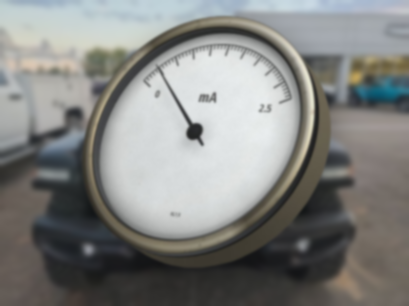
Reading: 0.25 mA
